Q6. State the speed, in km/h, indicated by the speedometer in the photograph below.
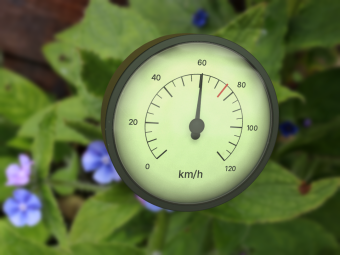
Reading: 60 km/h
